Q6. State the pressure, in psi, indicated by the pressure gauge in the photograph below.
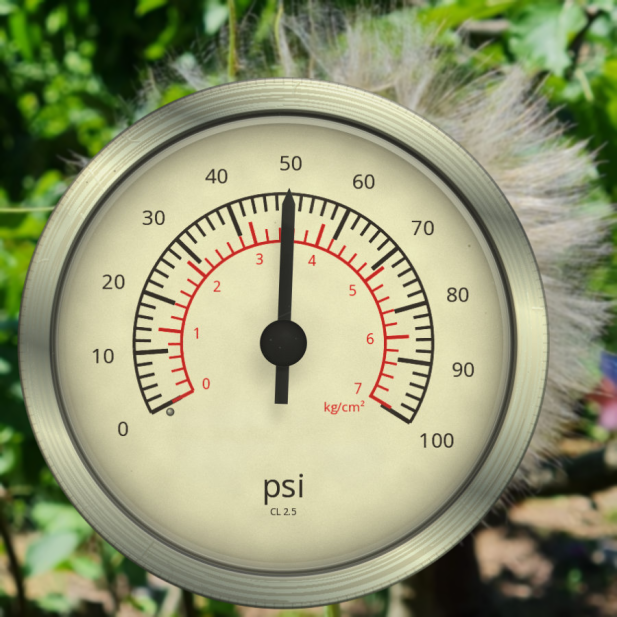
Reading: 50 psi
